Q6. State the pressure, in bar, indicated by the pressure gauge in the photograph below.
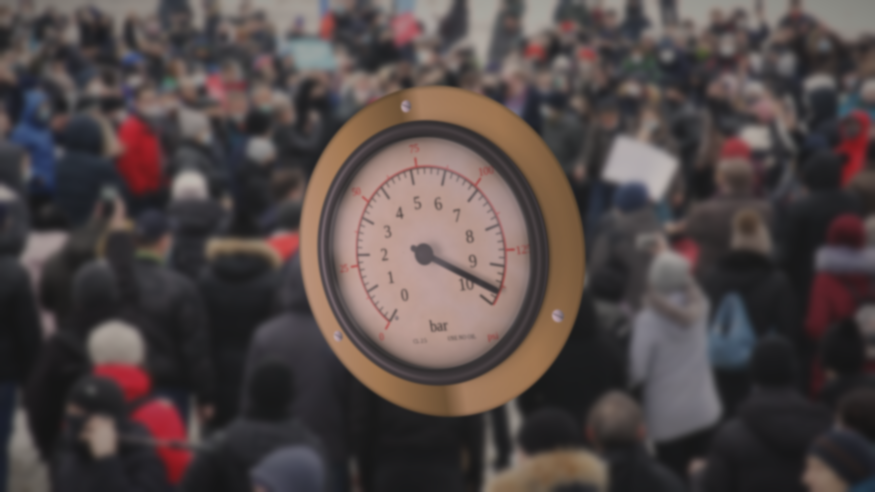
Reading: 9.6 bar
